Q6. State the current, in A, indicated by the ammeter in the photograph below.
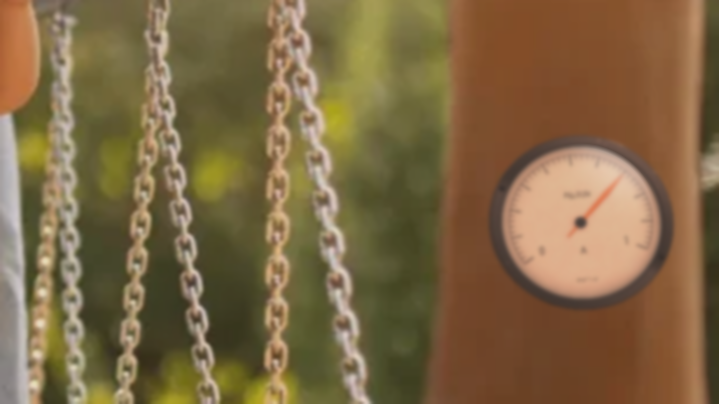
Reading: 0.7 A
